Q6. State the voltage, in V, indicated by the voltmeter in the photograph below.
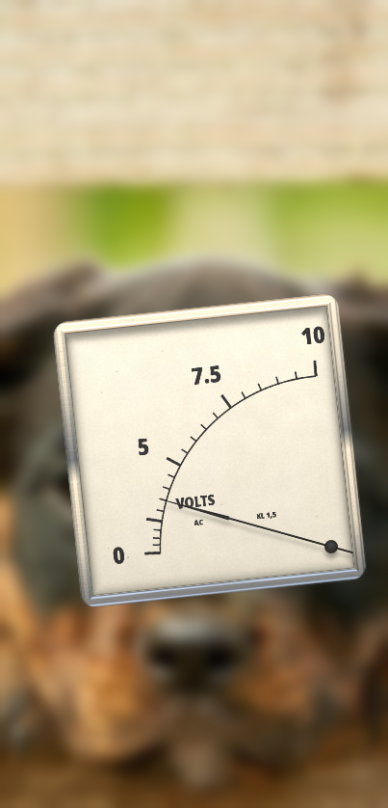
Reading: 3.5 V
